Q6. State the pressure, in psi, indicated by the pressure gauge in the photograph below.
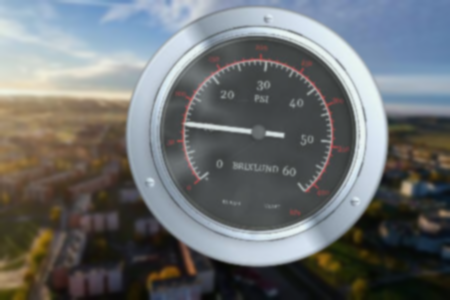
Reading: 10 psi
